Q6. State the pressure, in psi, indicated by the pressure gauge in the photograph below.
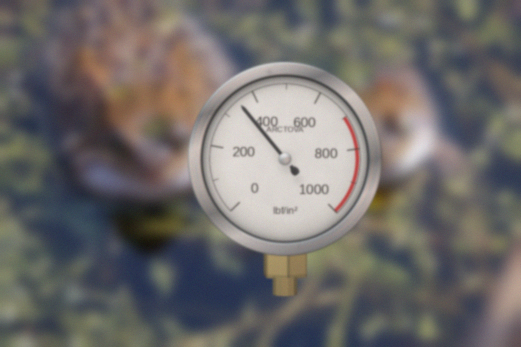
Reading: 350 psi
